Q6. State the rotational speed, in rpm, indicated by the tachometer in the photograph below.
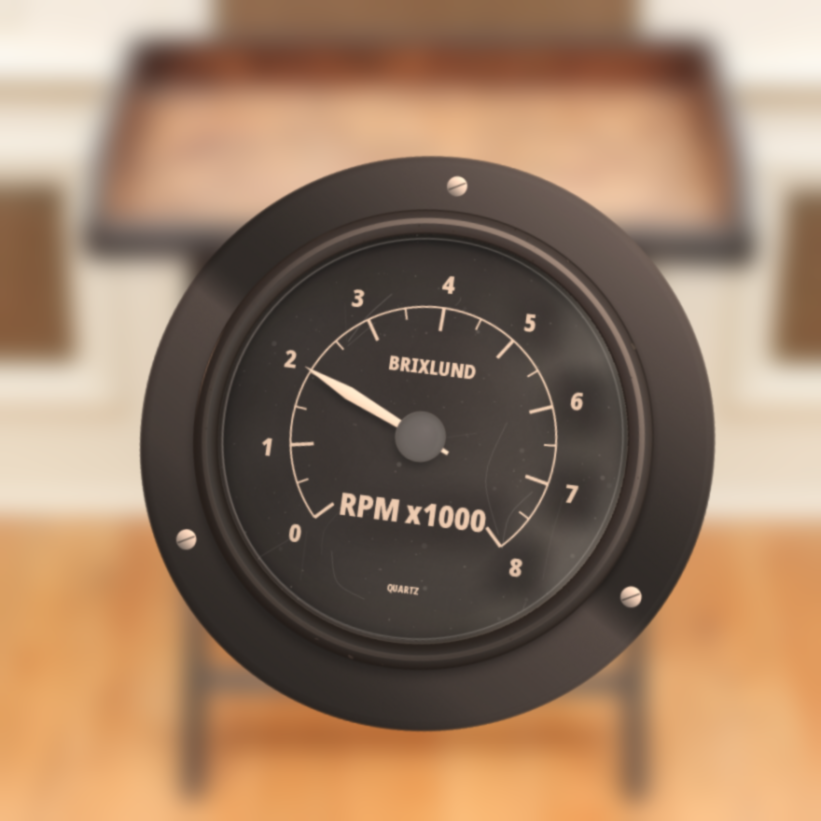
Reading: 2000 rpm
